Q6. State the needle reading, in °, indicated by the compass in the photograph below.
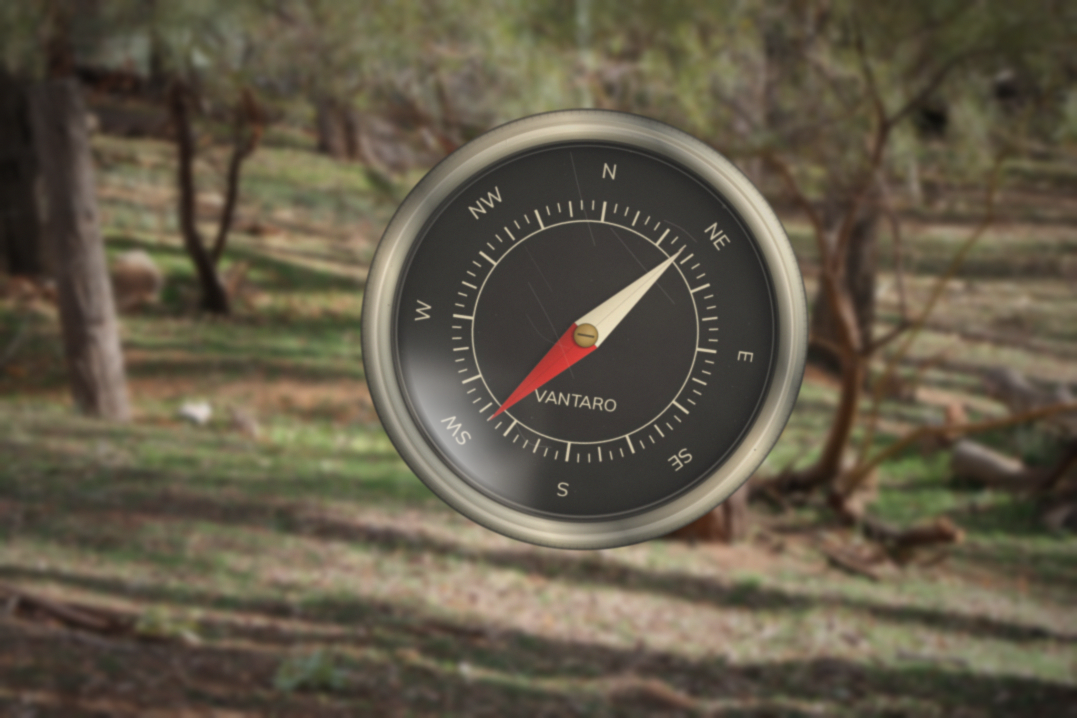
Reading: 220 °
